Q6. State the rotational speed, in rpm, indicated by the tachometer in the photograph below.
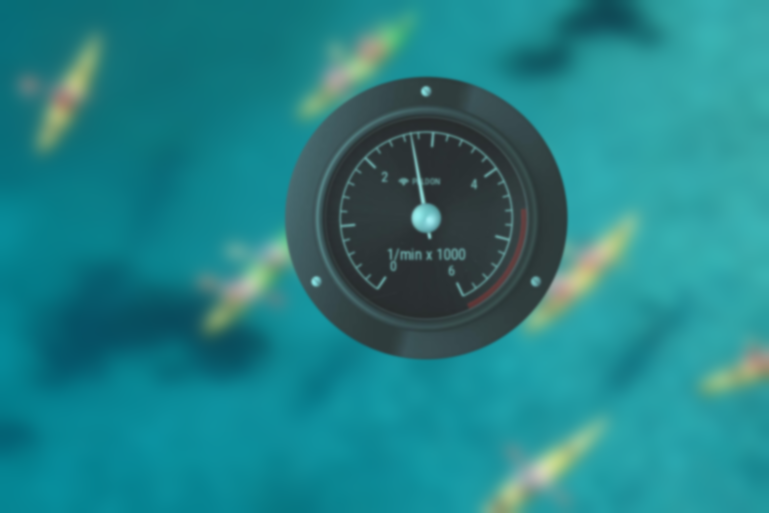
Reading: 2700 rpm
